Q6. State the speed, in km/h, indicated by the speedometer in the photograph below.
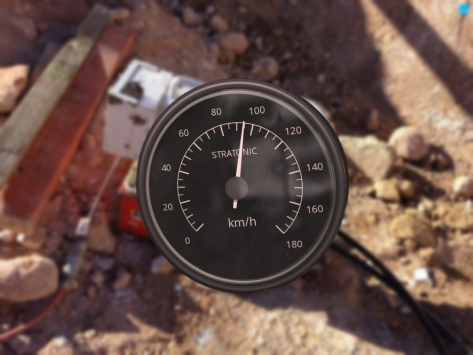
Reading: 95 km/h
